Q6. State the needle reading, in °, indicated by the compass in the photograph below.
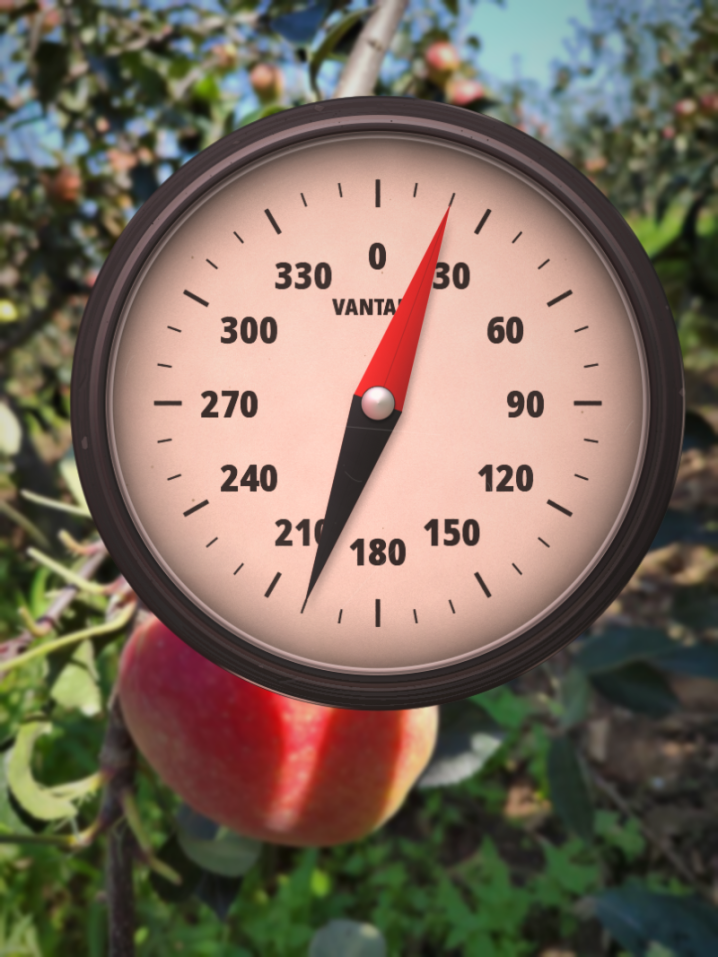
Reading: 20 °
